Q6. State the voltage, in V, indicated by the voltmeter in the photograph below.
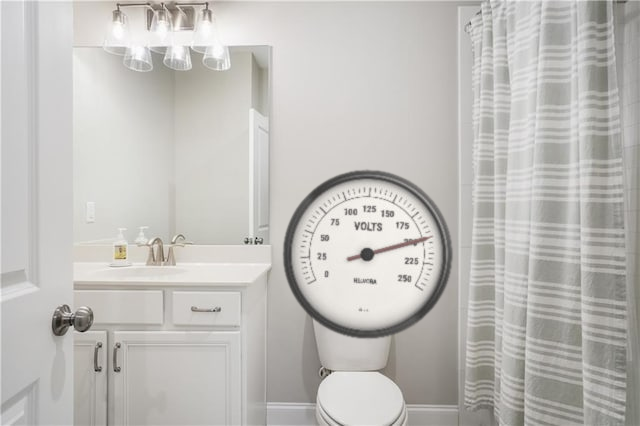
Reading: 200 V
